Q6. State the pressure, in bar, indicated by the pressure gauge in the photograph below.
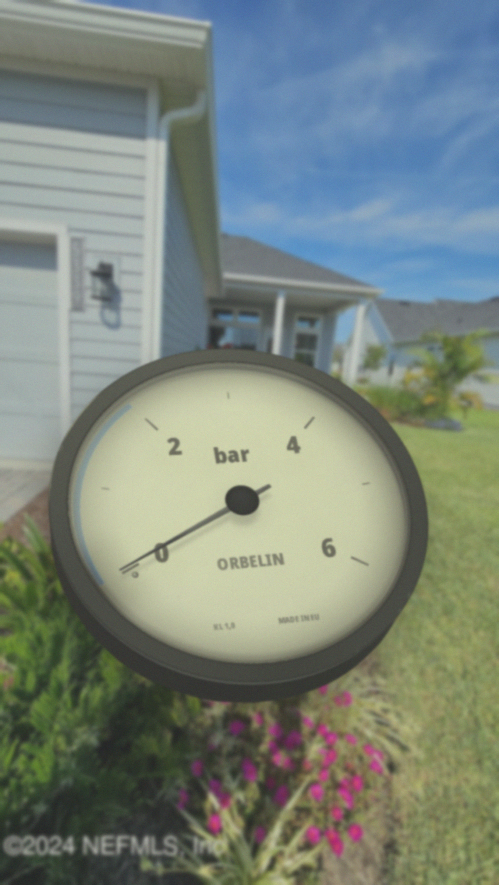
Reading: 0 bar
